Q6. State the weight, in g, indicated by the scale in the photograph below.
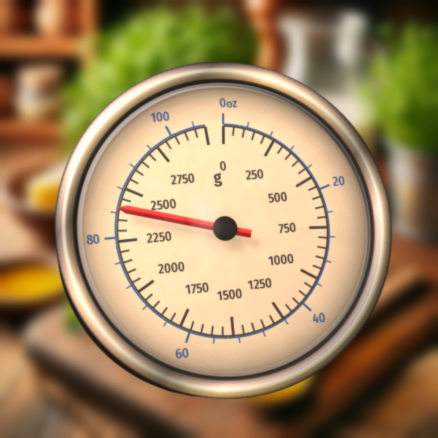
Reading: 2400 g
